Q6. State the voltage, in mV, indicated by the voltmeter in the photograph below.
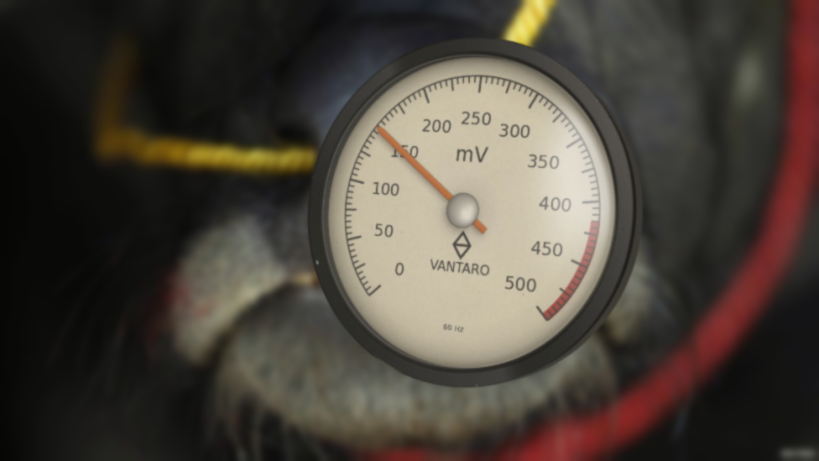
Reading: 150 mV
